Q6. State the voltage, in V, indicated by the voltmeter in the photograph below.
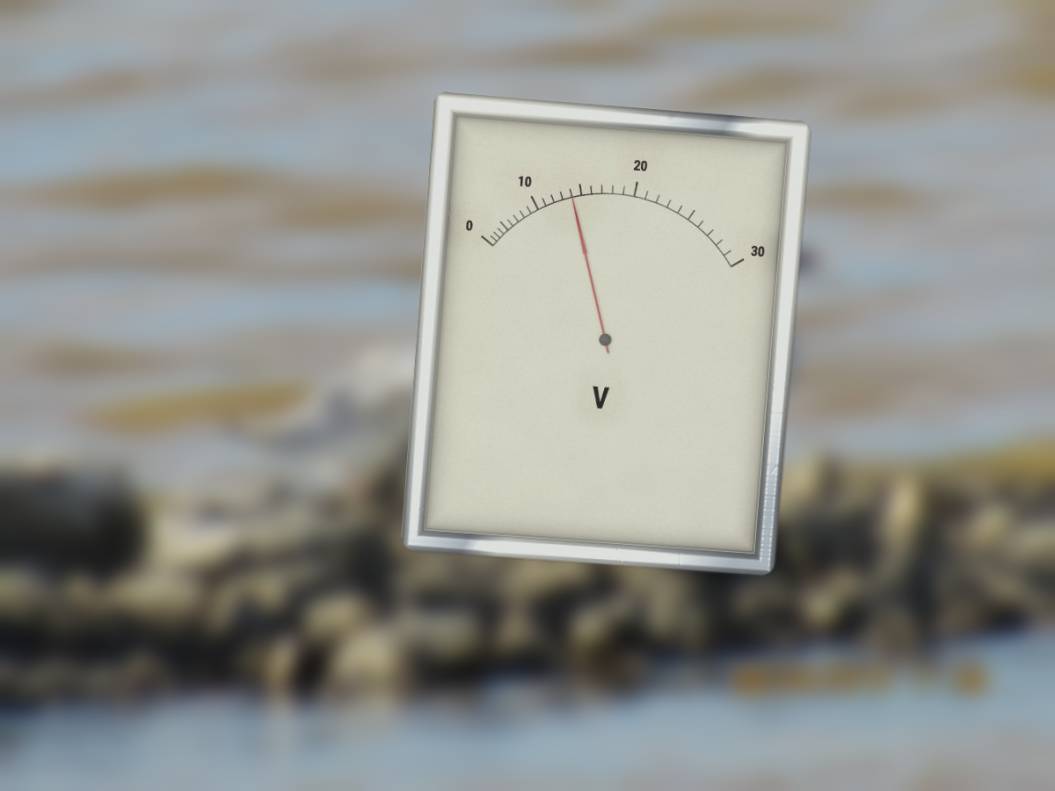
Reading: 14 V
